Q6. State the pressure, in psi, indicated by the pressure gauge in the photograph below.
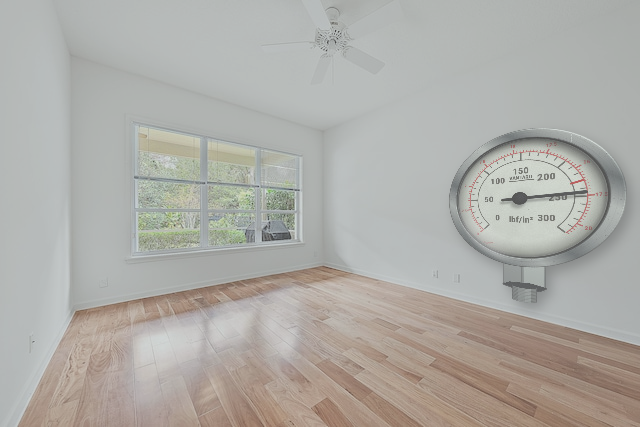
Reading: 245 psi
